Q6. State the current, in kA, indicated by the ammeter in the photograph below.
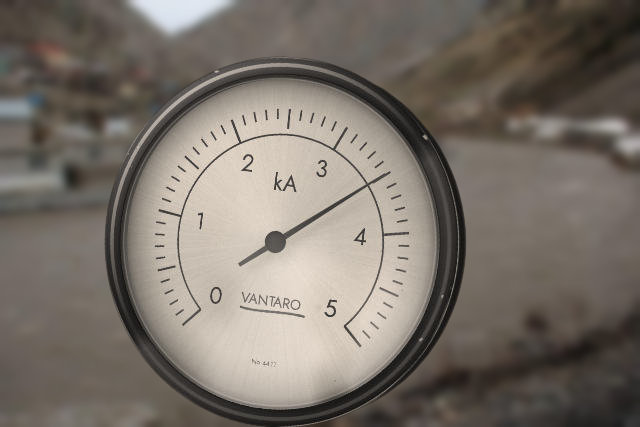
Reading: 3.5 kA
